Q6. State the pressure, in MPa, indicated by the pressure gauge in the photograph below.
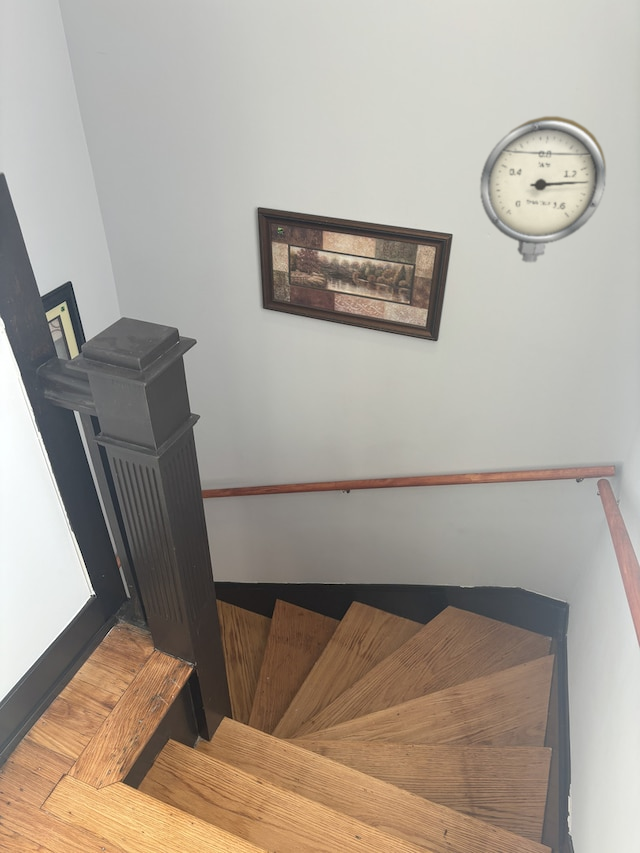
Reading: 1.3 MPa
